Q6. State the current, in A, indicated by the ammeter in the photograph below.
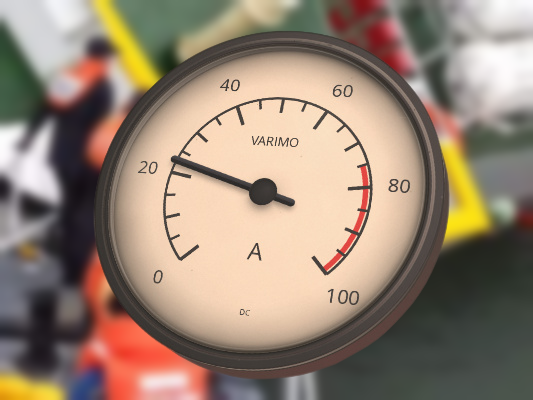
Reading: 22.5 A
